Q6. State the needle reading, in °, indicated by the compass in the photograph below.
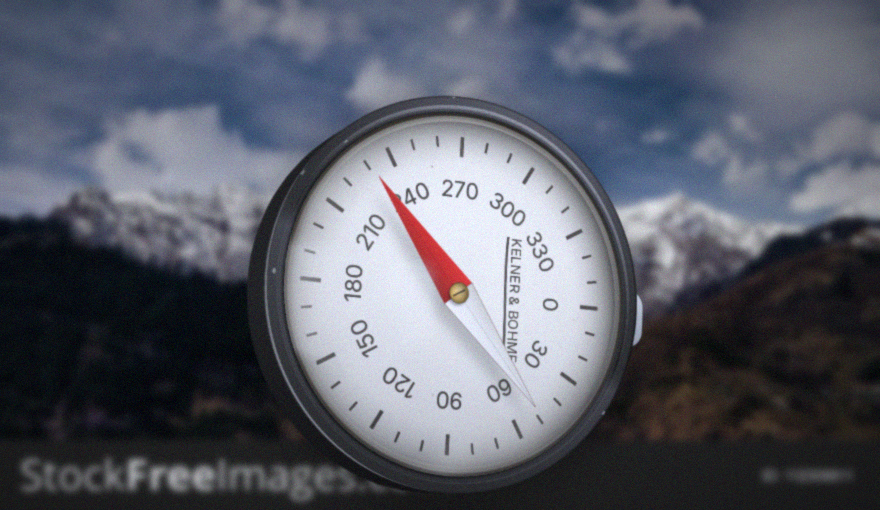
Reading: 230 °
